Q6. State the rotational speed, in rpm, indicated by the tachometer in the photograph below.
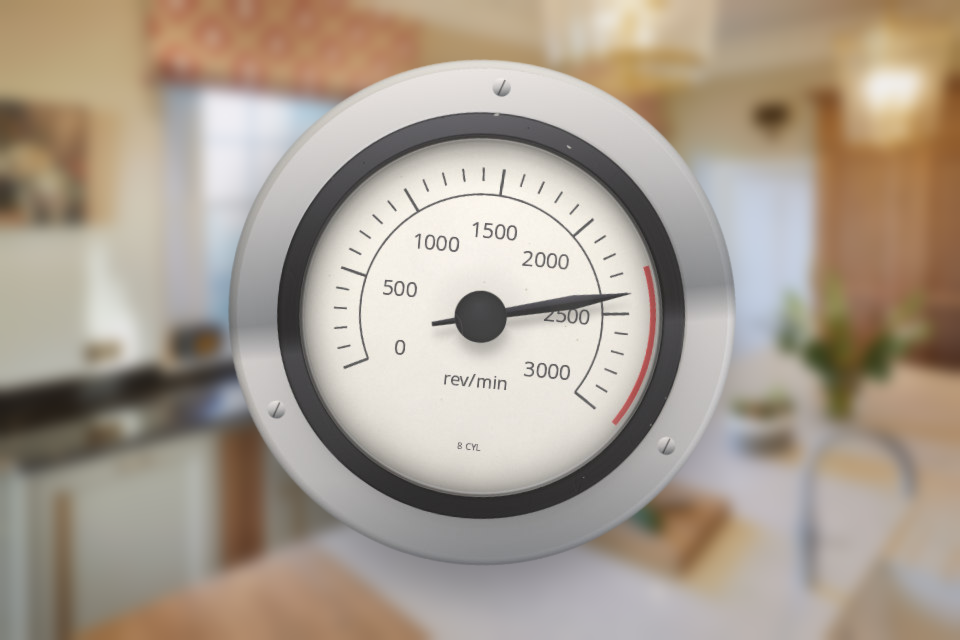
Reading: 2400 rpm
